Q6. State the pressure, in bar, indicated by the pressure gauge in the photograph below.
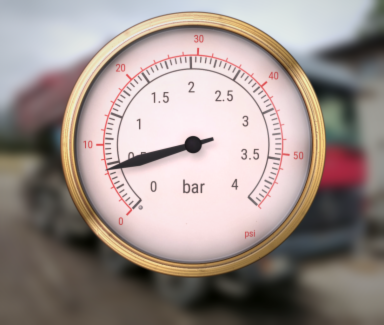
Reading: 0.45 bar
